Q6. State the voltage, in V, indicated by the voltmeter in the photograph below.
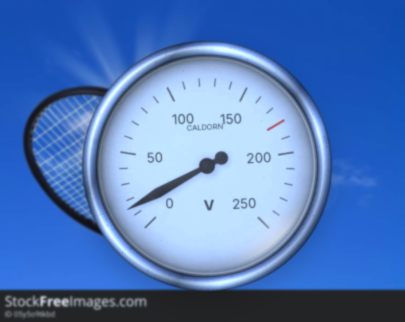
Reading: 15 V
